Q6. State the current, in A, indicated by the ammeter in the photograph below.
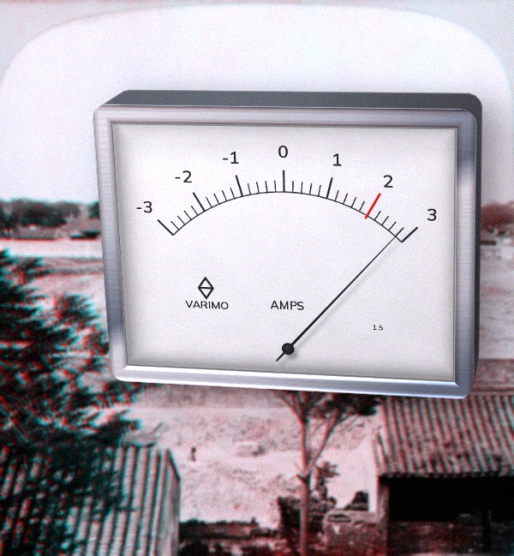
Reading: 2.8 A
